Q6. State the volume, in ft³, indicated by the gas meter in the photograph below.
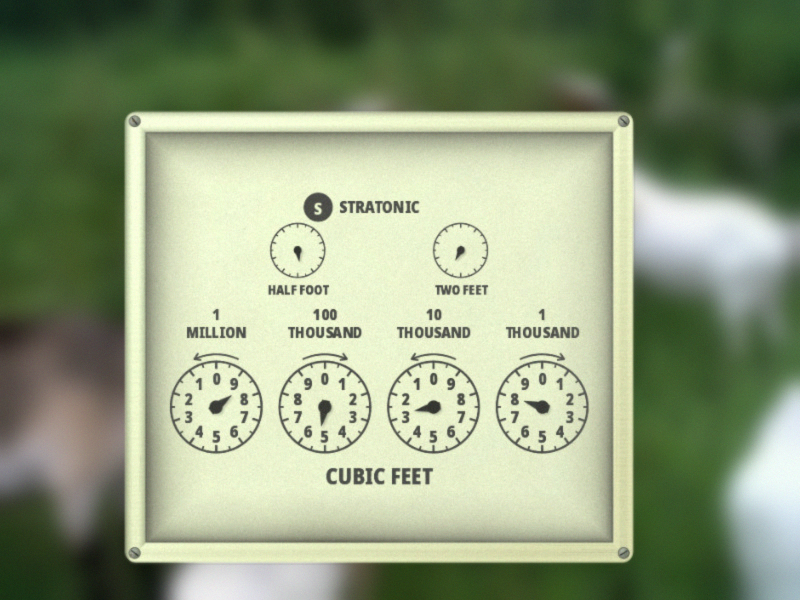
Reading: 852800 ft³
